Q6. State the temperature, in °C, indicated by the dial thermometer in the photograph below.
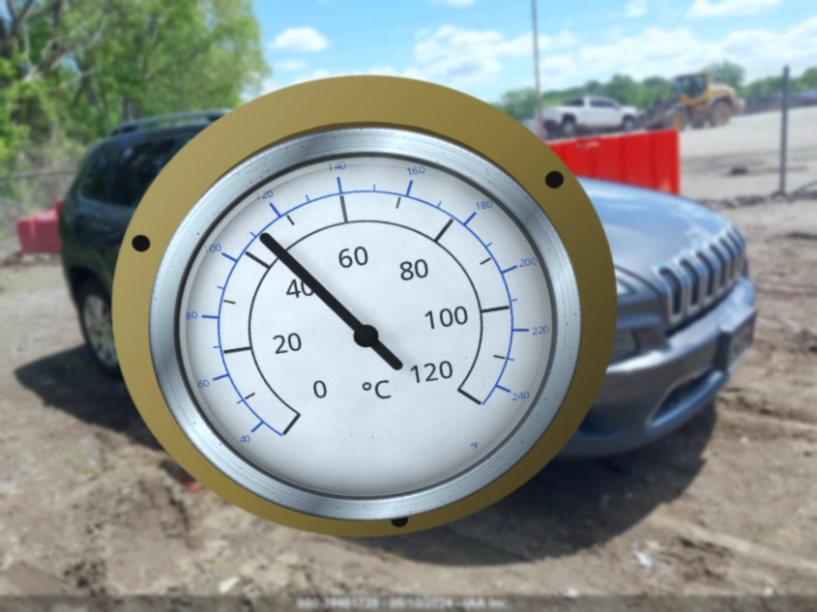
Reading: 45 °C
